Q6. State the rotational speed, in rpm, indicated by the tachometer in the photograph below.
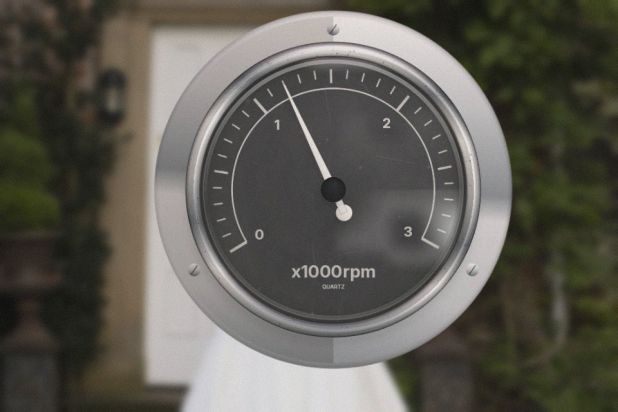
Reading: 1200 rpm
